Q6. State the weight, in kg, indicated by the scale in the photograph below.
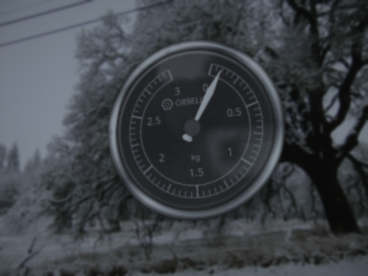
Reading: 0.1 kg
